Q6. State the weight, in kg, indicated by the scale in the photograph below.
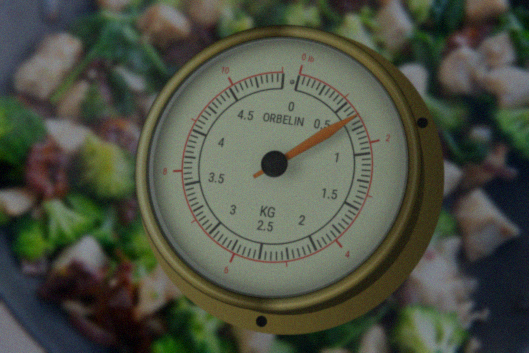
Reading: 0.65 kg
